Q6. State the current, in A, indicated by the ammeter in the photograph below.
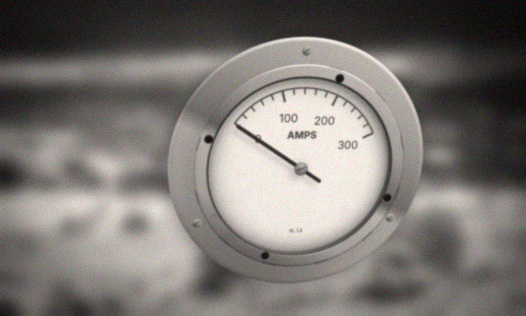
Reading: 0 A
